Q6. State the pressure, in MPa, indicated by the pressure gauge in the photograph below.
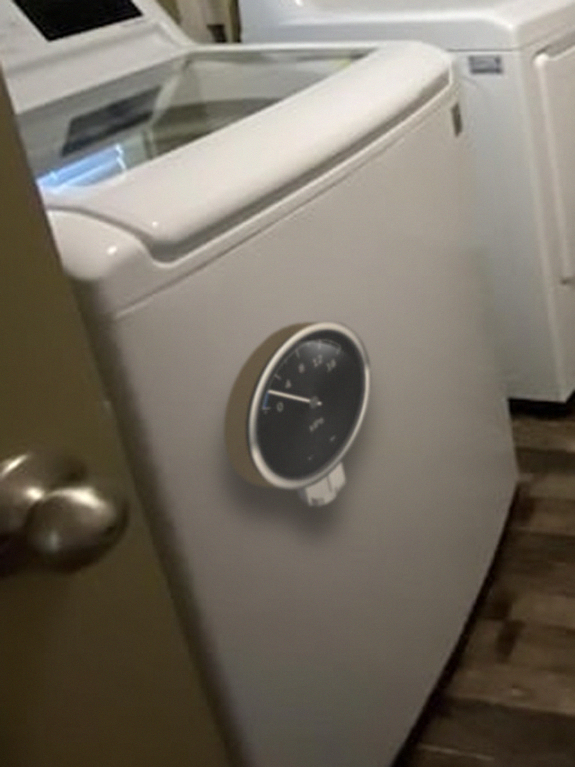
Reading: 2 MPa
